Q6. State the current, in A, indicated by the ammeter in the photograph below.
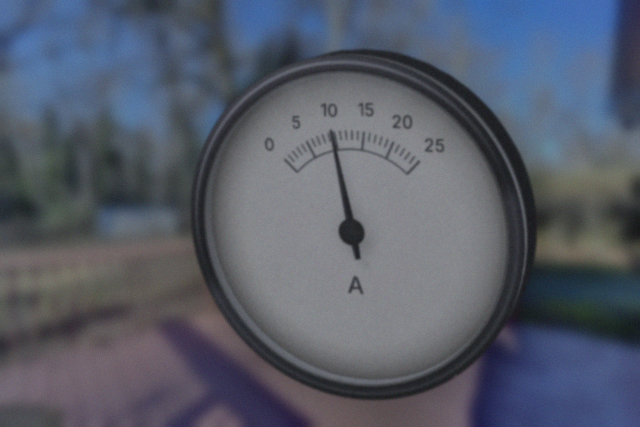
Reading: 10 A
